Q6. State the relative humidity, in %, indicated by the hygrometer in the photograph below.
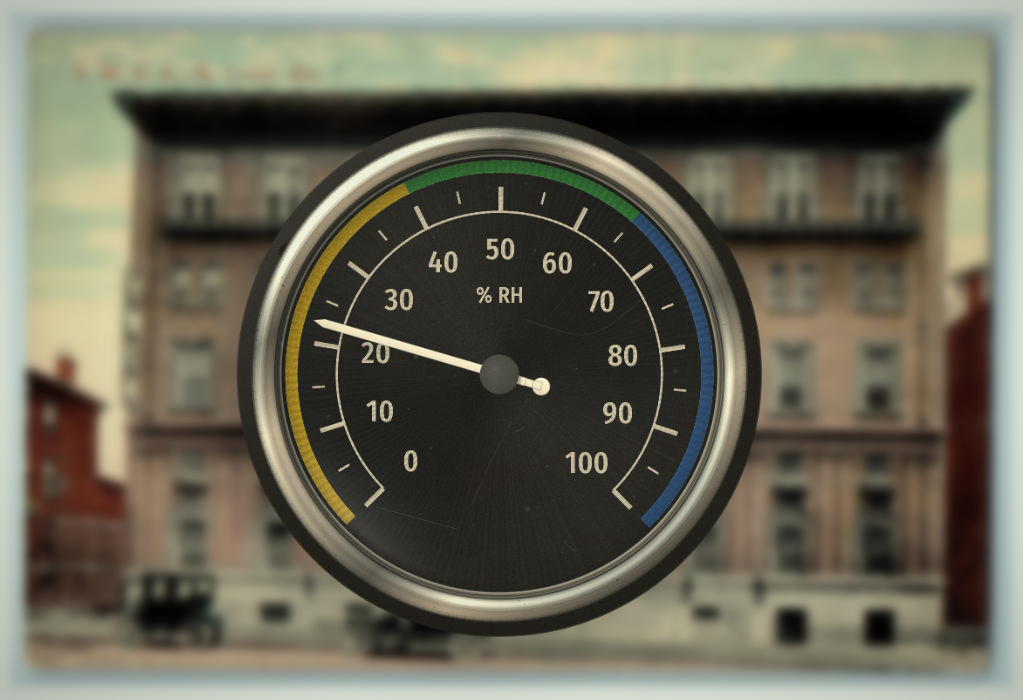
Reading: 22.5 %
